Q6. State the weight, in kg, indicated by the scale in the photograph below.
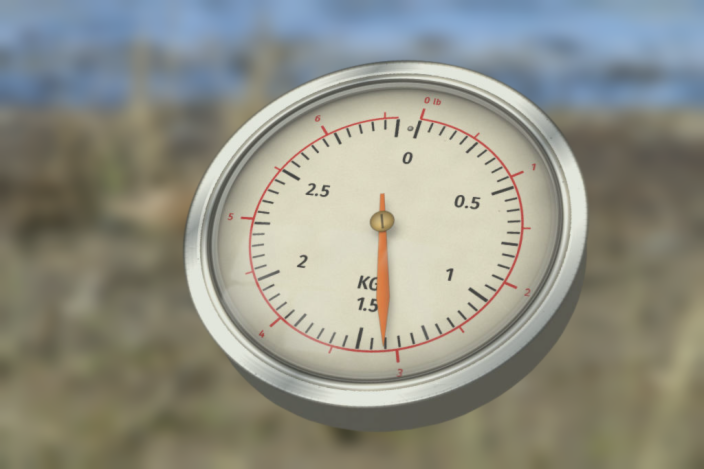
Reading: 1.4 kg
